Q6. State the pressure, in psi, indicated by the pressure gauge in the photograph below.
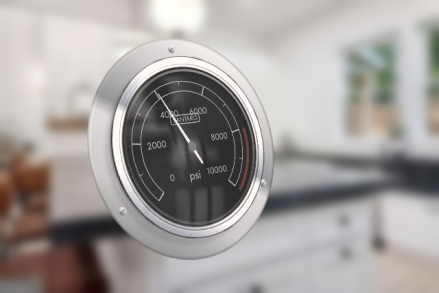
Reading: 4000 psi
